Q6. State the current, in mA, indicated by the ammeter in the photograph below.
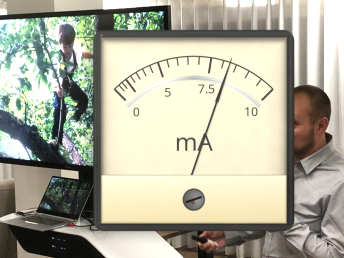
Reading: 8.25 mA
